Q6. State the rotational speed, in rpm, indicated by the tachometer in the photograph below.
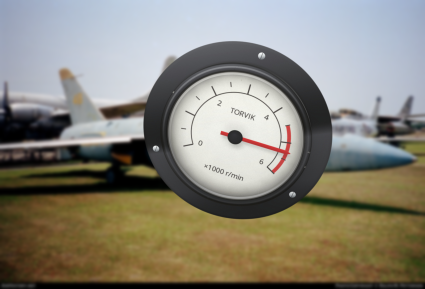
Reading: 5250 rpm
